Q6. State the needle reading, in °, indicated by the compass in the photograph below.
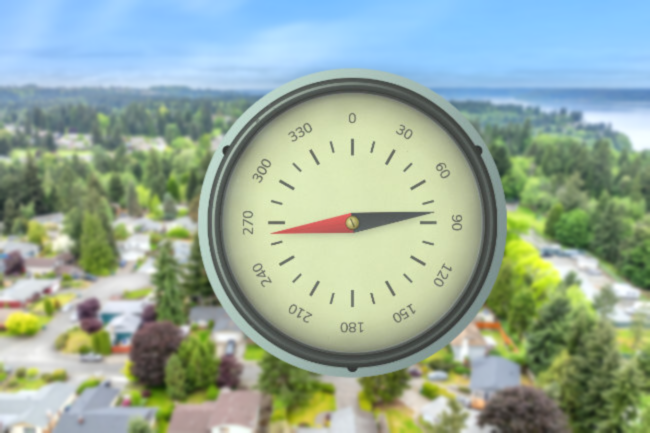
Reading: 262.5 °
